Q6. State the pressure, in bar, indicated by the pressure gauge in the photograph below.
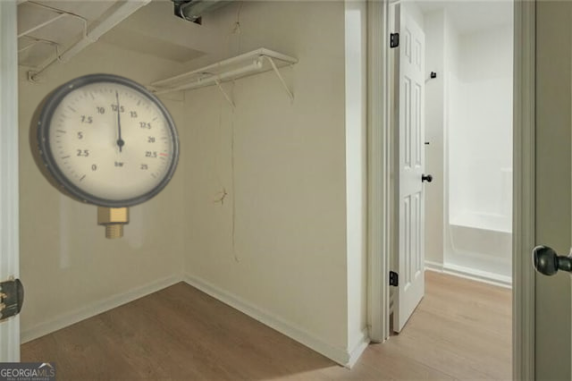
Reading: 12.5 bar
